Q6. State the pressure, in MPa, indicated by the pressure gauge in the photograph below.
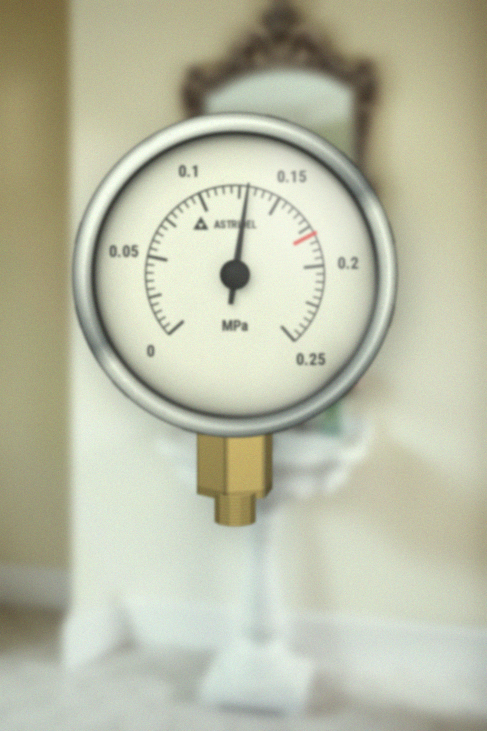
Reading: 0.13 MPa
